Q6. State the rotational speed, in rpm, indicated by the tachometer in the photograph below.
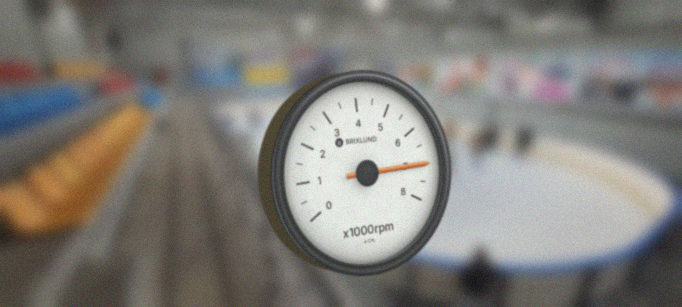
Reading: 7000 rpm
